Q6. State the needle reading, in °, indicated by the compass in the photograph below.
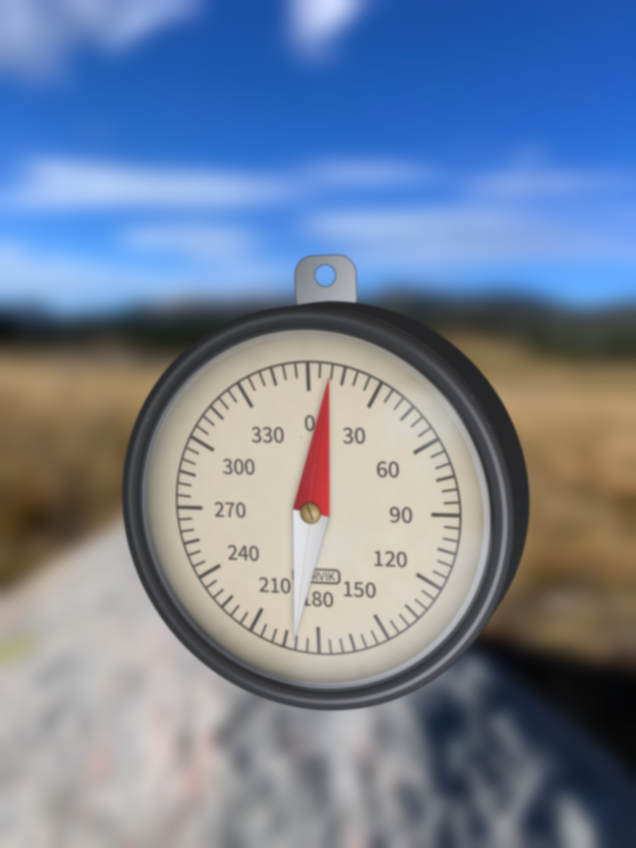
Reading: 10 °
